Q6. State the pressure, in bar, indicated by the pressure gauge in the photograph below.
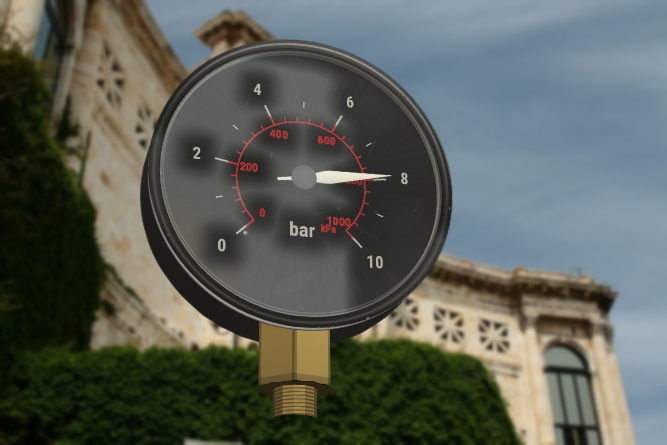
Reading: 8 bar
